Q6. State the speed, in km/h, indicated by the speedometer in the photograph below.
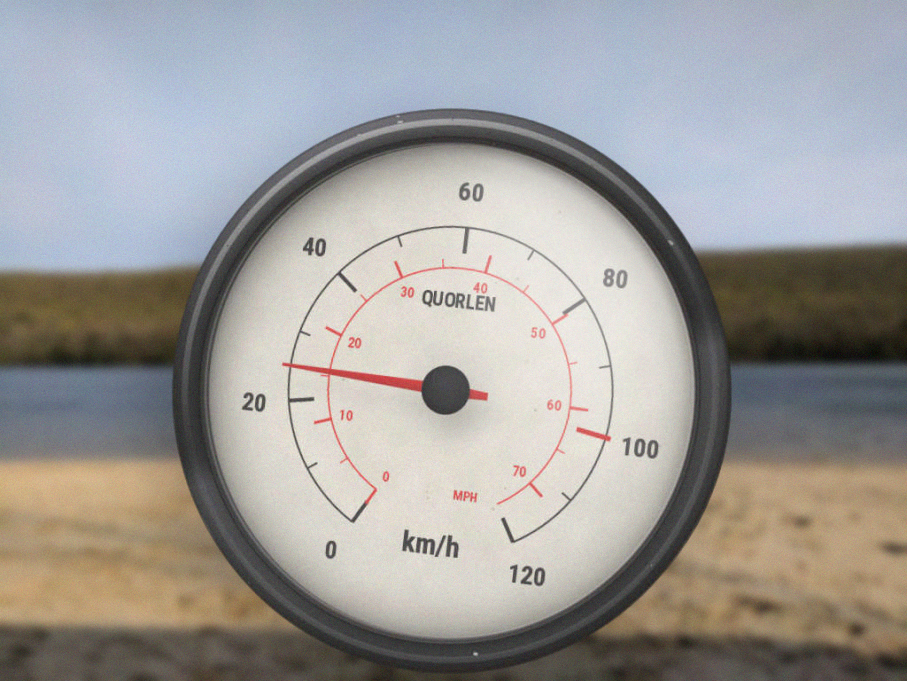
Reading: 25 km/h
